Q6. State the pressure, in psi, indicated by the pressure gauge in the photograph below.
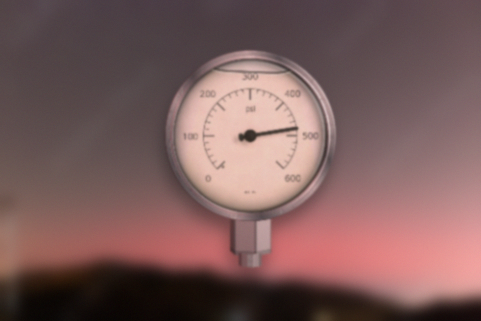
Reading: 480 psi
